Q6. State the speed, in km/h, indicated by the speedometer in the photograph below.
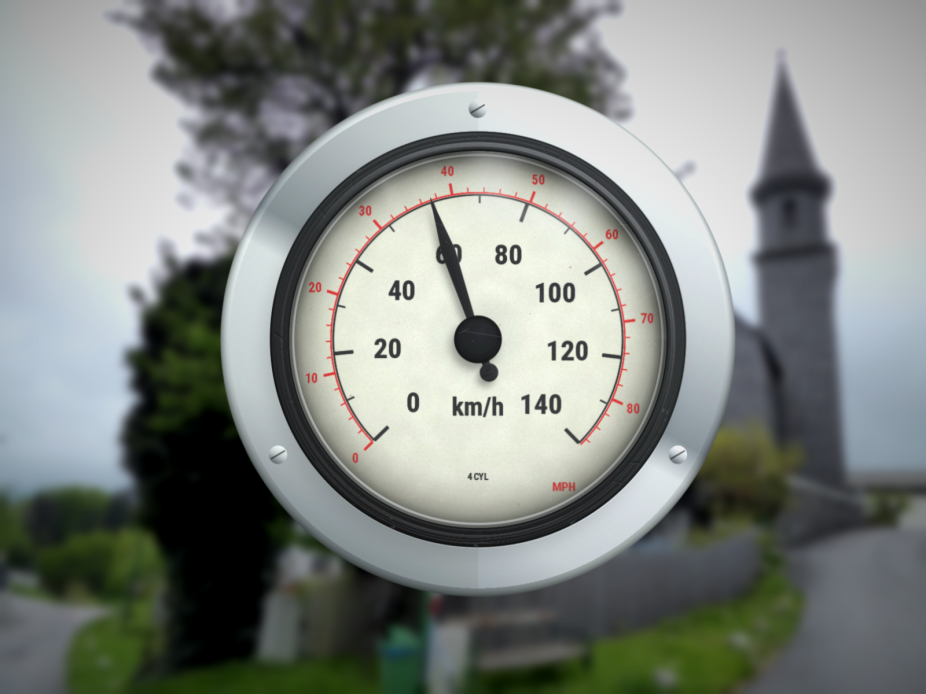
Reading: 60 km/h
